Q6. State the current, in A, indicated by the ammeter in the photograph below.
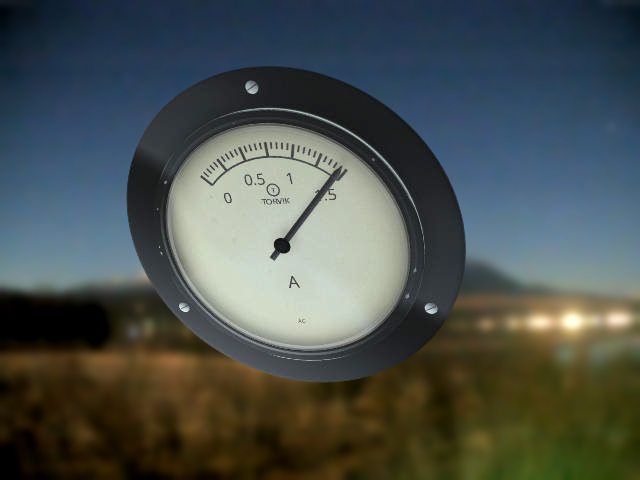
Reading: 1.45 A
